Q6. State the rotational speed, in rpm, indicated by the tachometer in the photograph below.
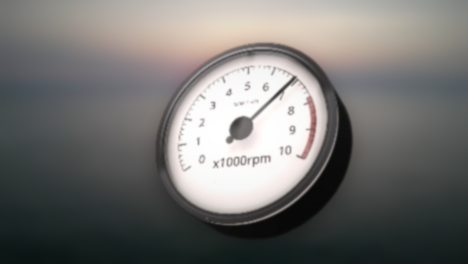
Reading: 7000 rpm
